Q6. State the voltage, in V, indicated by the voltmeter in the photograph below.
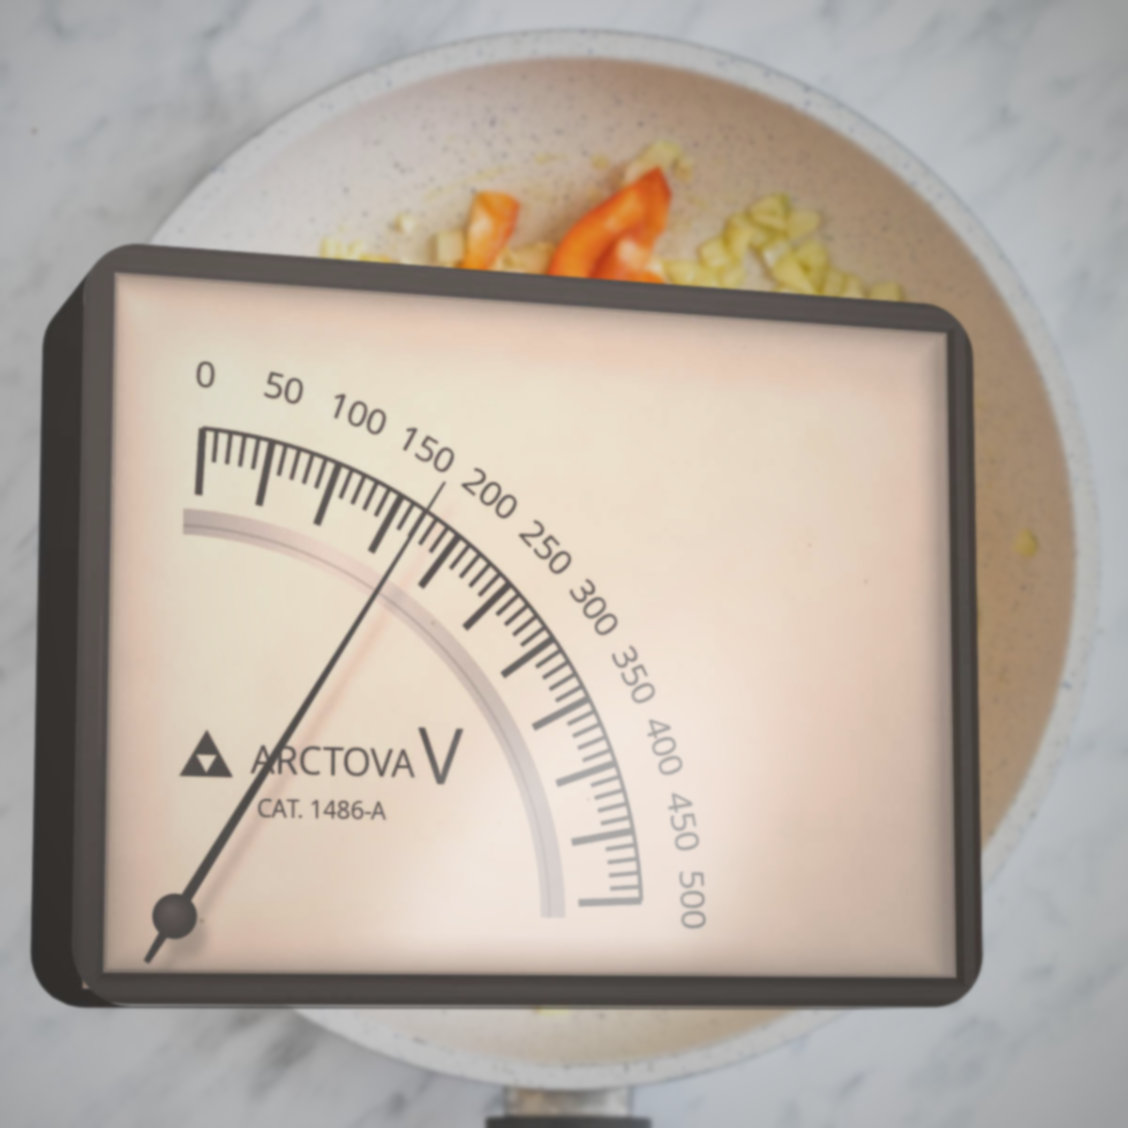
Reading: 170 V
